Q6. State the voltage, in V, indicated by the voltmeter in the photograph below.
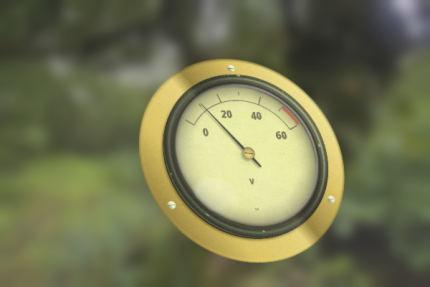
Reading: 10 V
